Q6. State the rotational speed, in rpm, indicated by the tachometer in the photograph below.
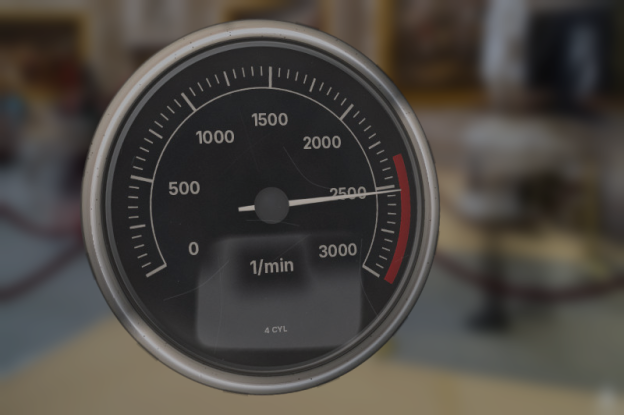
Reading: 2525 rpm
